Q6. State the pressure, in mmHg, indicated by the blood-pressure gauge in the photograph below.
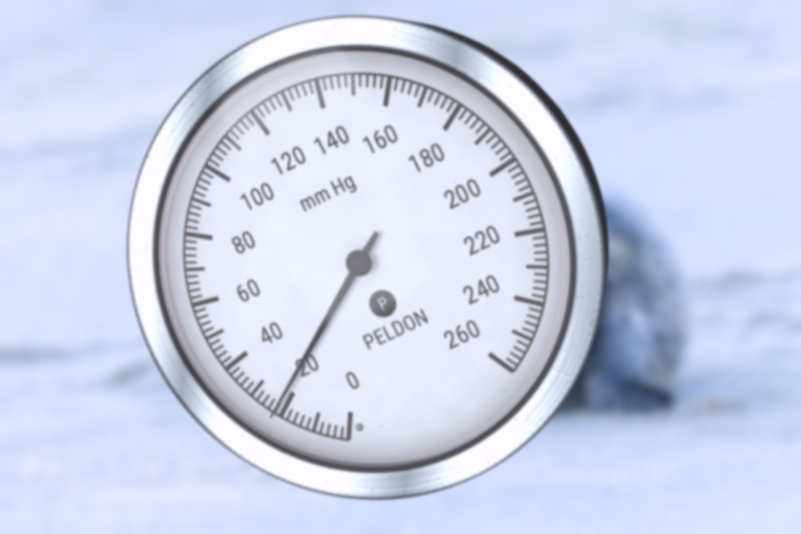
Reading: 22 mmHg
